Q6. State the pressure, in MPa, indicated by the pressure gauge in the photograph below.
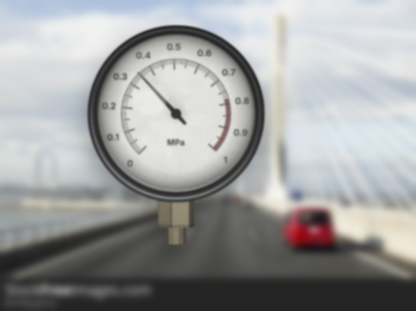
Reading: 0.35 MPa
